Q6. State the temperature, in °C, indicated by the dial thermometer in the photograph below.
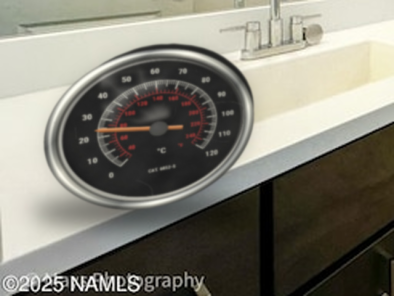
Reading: 25 °C
